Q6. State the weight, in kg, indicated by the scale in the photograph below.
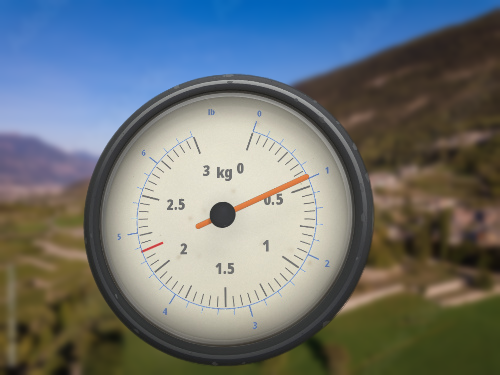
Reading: 0.45 kg
